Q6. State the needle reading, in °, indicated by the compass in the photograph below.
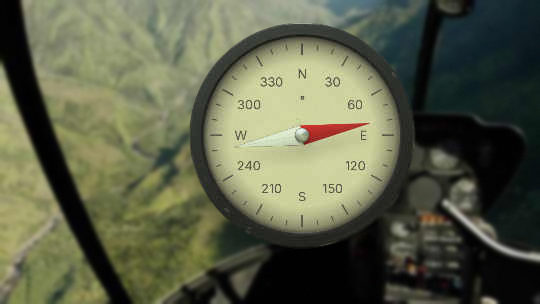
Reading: 80 °
